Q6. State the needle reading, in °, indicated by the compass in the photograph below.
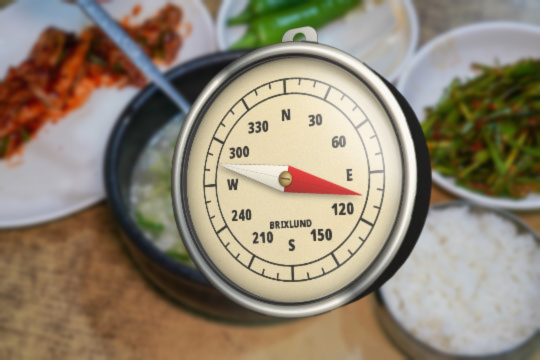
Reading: 105 °
